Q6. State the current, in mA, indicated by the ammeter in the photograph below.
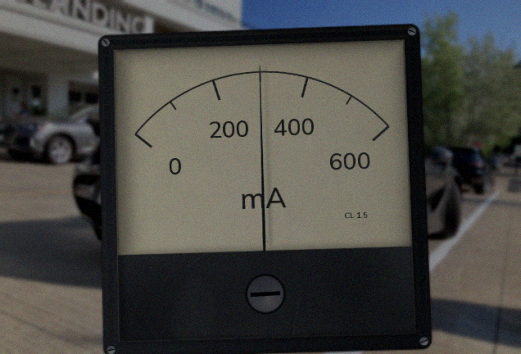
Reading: 300 mA
